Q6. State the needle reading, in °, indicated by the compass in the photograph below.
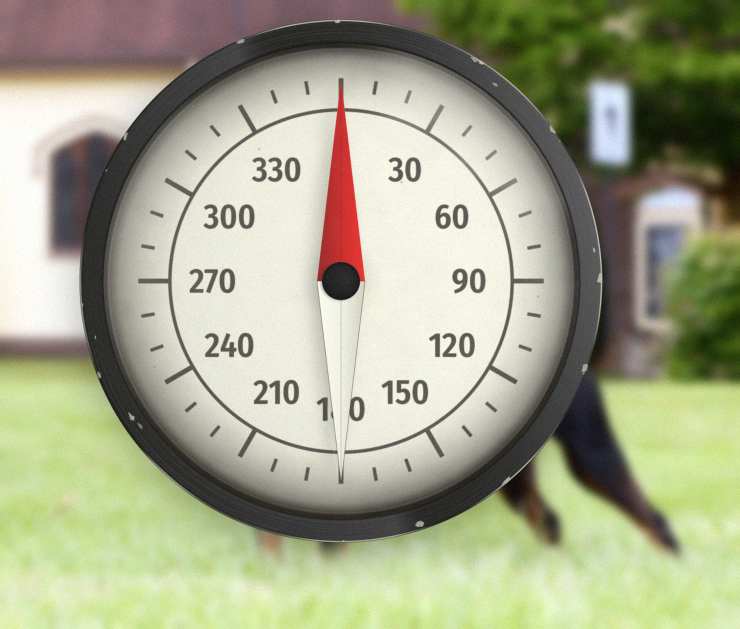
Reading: 0 °
